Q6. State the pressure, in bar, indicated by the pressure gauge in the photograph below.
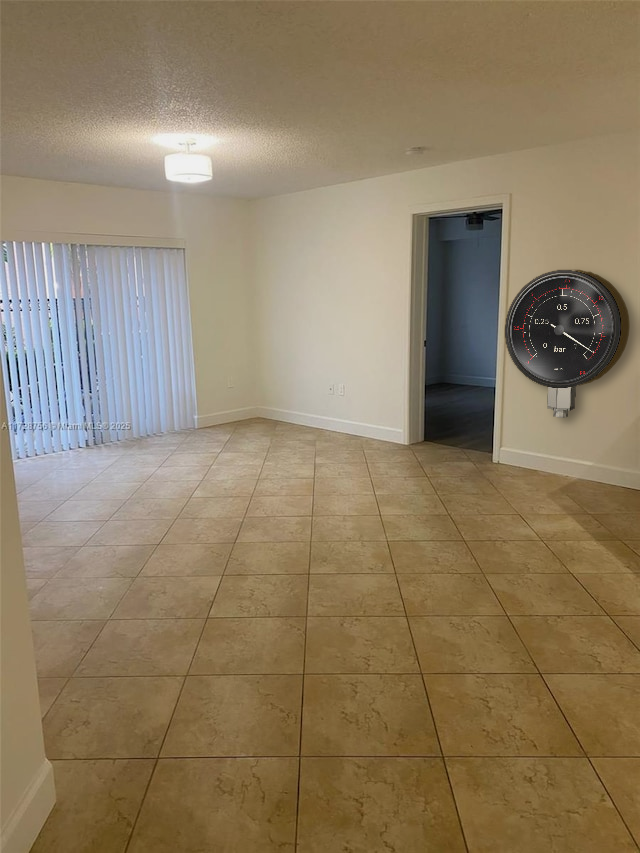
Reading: 0.95 bar
